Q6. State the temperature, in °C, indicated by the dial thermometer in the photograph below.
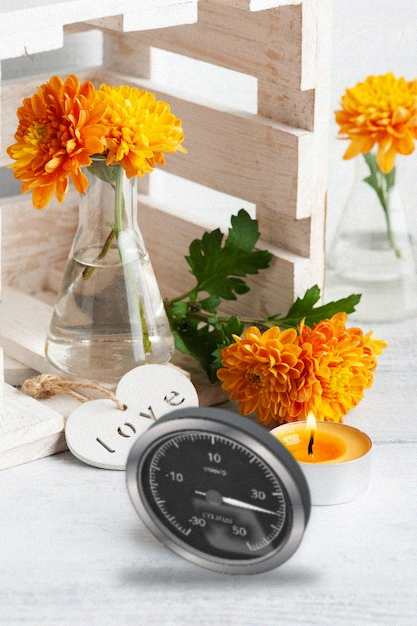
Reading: 35 °C
